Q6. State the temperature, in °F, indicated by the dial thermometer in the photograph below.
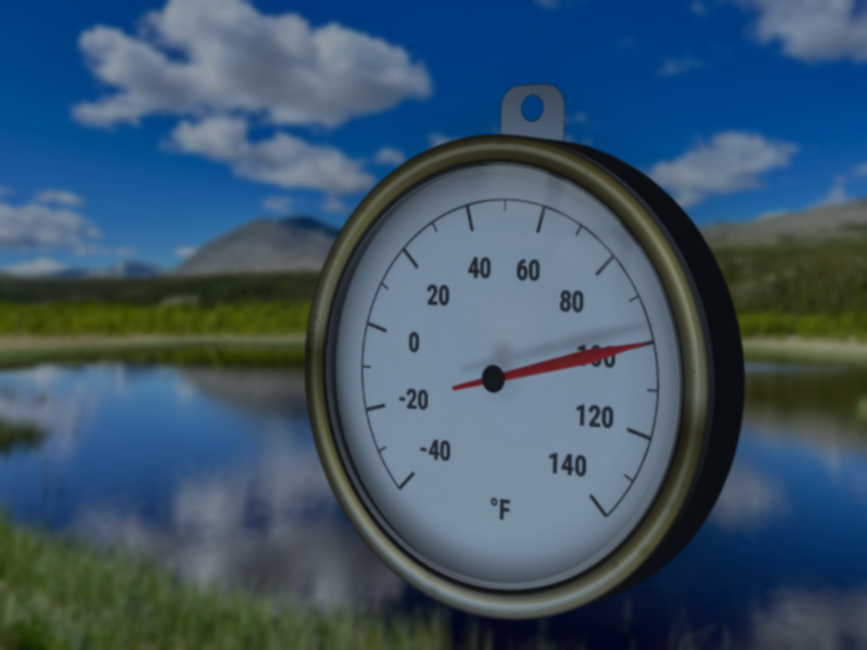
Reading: 100 °F
